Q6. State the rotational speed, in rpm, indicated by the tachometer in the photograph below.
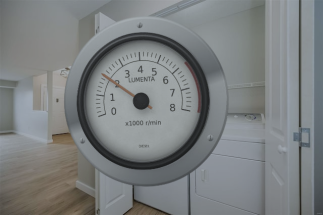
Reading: 2000 rpm
